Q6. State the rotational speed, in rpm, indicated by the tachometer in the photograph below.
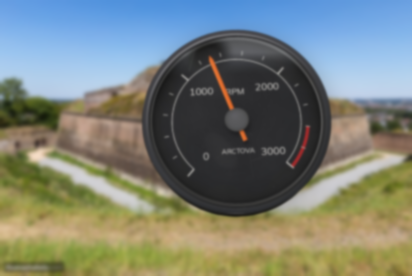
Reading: 1300 rpm
